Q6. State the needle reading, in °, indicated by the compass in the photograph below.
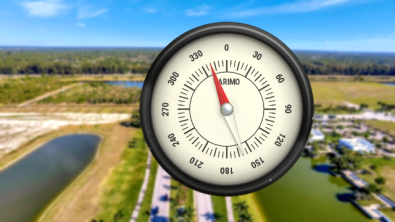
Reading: 340 °
